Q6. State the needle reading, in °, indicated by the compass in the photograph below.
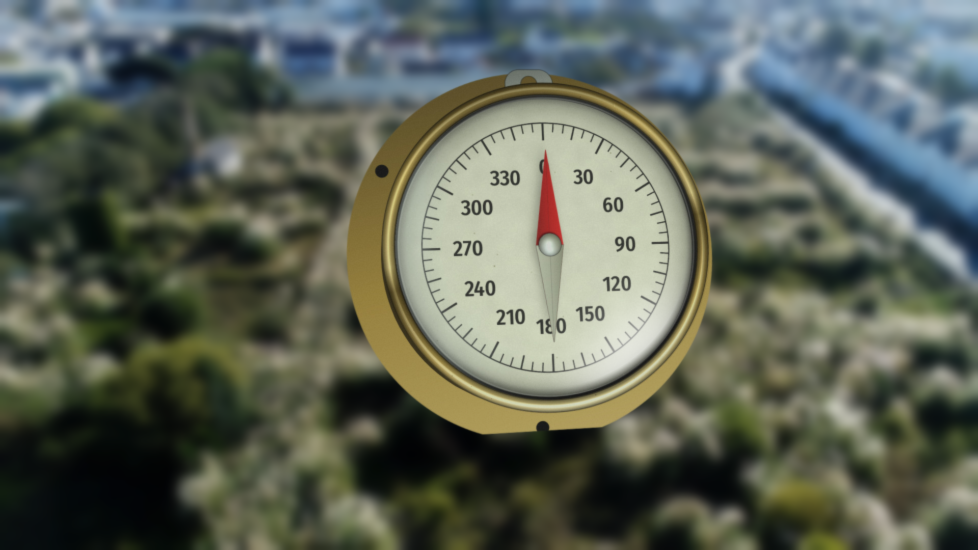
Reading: 0 °
